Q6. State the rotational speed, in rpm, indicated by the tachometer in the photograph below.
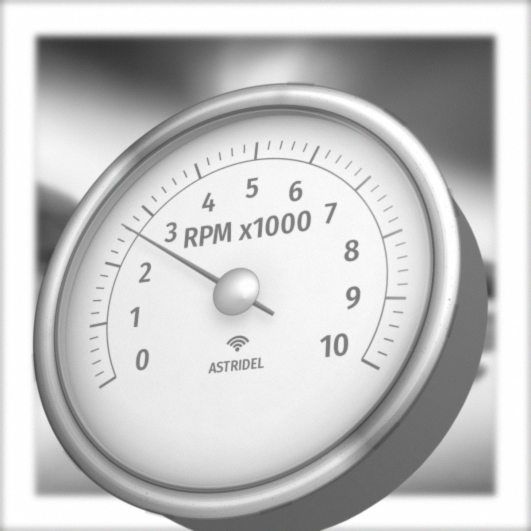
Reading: 2600 rpm
